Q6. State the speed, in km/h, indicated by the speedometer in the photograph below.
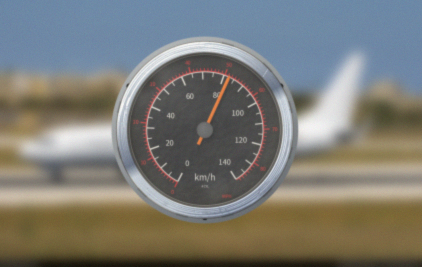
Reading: 82.5 km/h
